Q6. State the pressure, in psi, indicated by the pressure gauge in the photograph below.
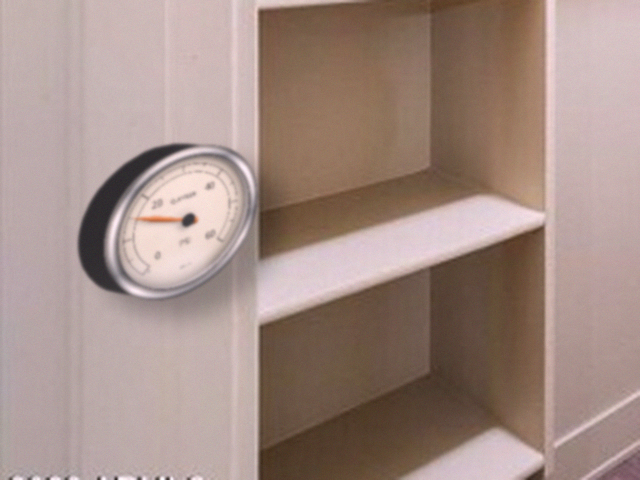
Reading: 15 psi
